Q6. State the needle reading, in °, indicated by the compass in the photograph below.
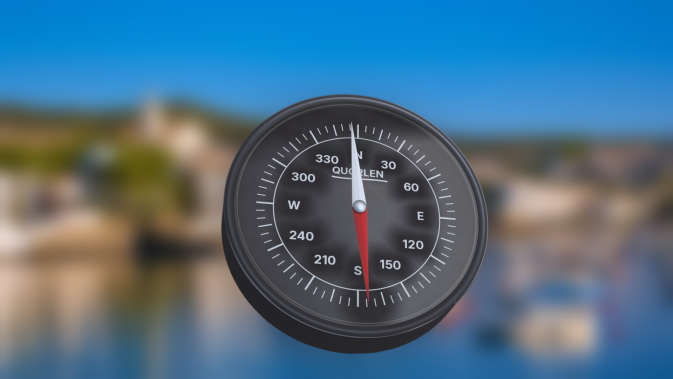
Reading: 175 °
